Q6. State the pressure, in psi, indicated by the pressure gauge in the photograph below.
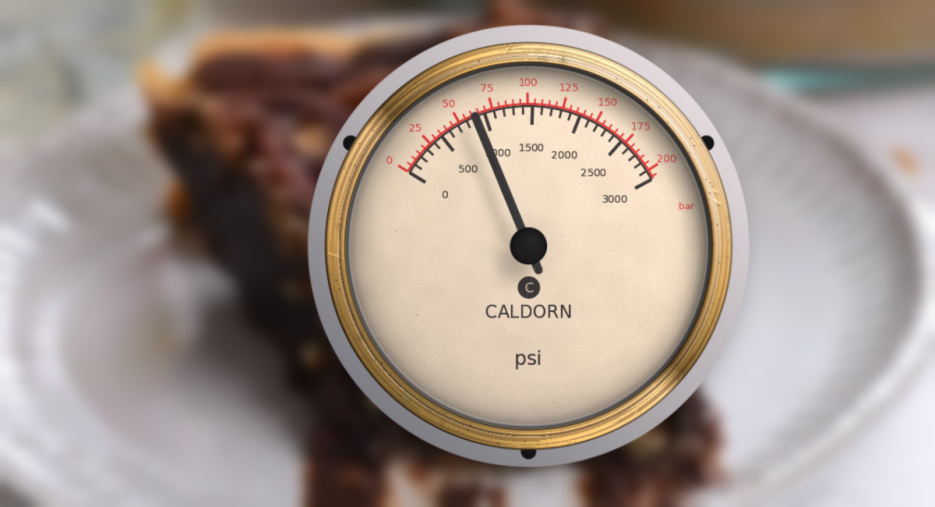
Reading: 900 psi
